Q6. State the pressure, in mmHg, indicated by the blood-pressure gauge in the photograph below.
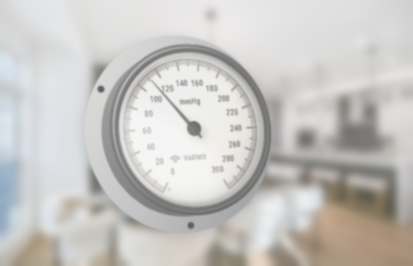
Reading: 110 mmHg
